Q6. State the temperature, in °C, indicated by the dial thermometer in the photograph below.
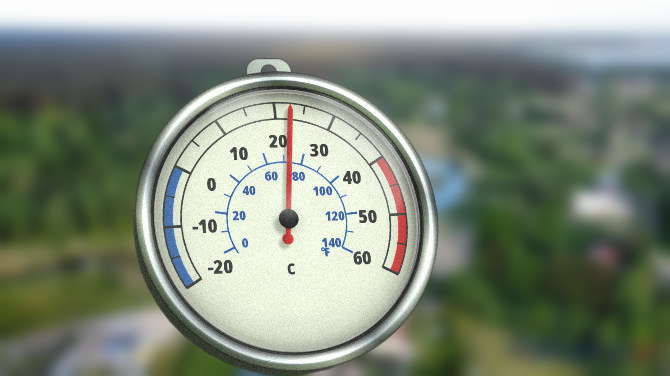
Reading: 22.5 °C
